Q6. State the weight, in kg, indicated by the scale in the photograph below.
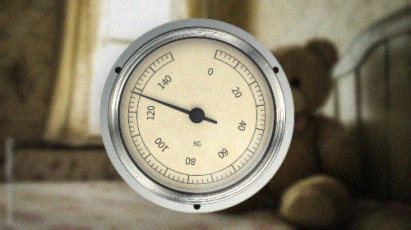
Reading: 128 kg
